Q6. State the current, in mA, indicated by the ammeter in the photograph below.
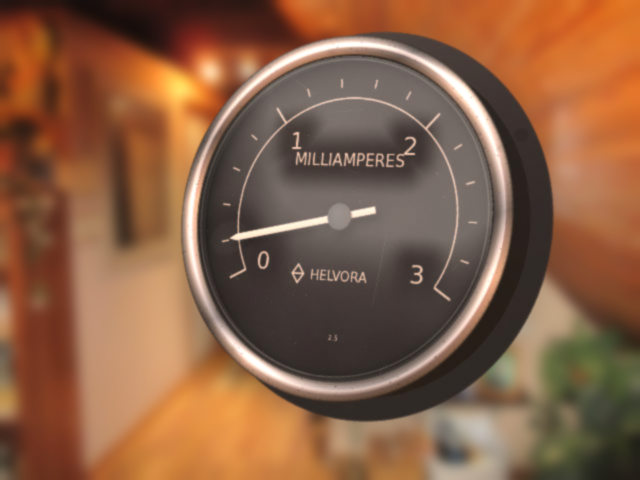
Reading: 0.2 mA
